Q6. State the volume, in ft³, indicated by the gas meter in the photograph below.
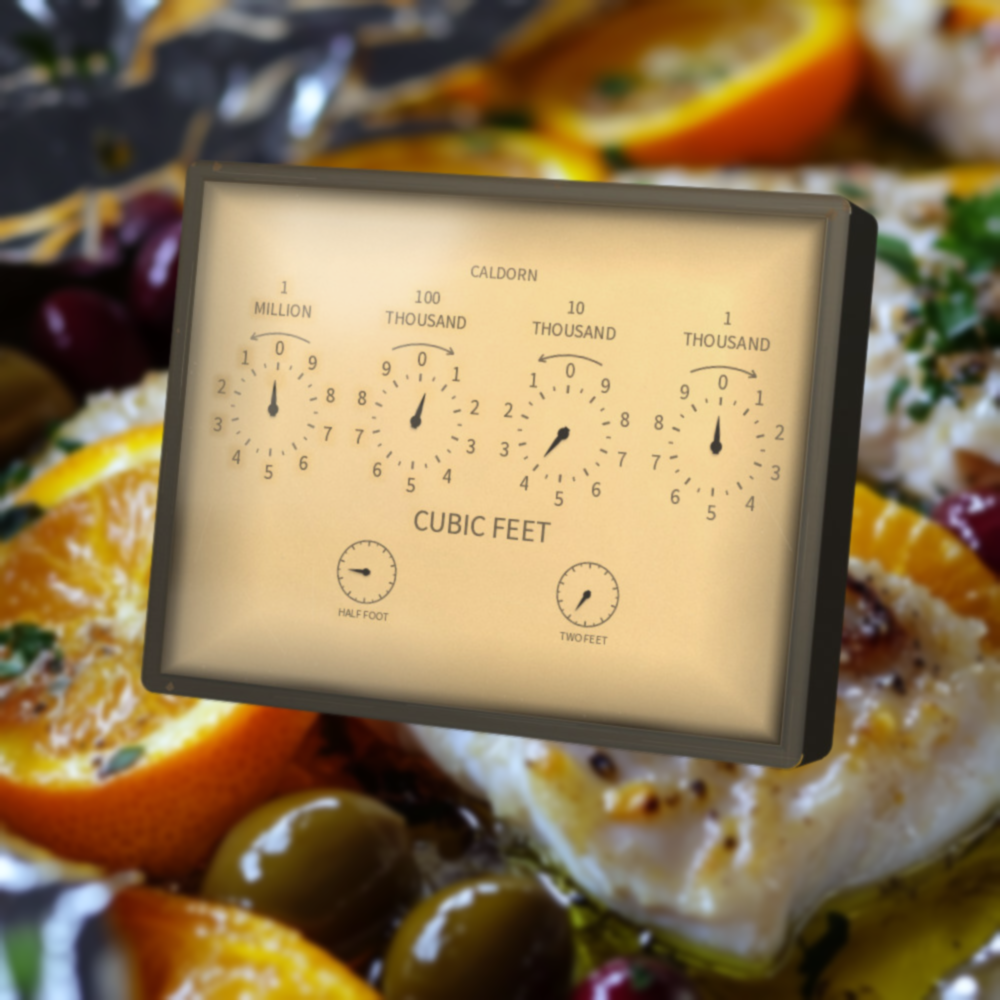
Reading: 4000 ft³
